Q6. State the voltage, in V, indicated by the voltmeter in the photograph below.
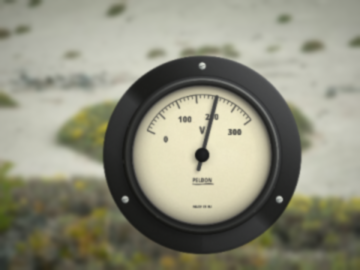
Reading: 200 V
